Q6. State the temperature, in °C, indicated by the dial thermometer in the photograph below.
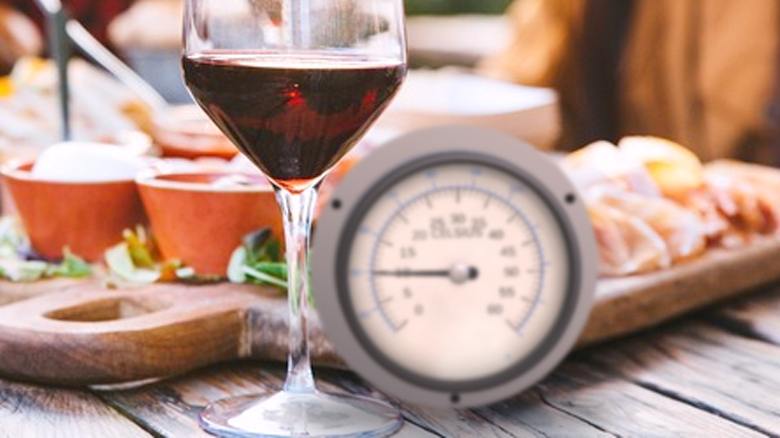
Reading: 10 °C
